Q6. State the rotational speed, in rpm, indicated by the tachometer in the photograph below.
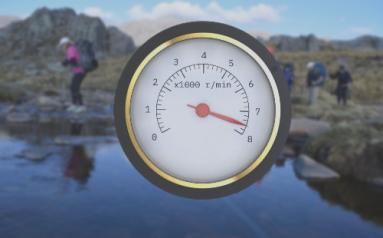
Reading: 7600 rpm
